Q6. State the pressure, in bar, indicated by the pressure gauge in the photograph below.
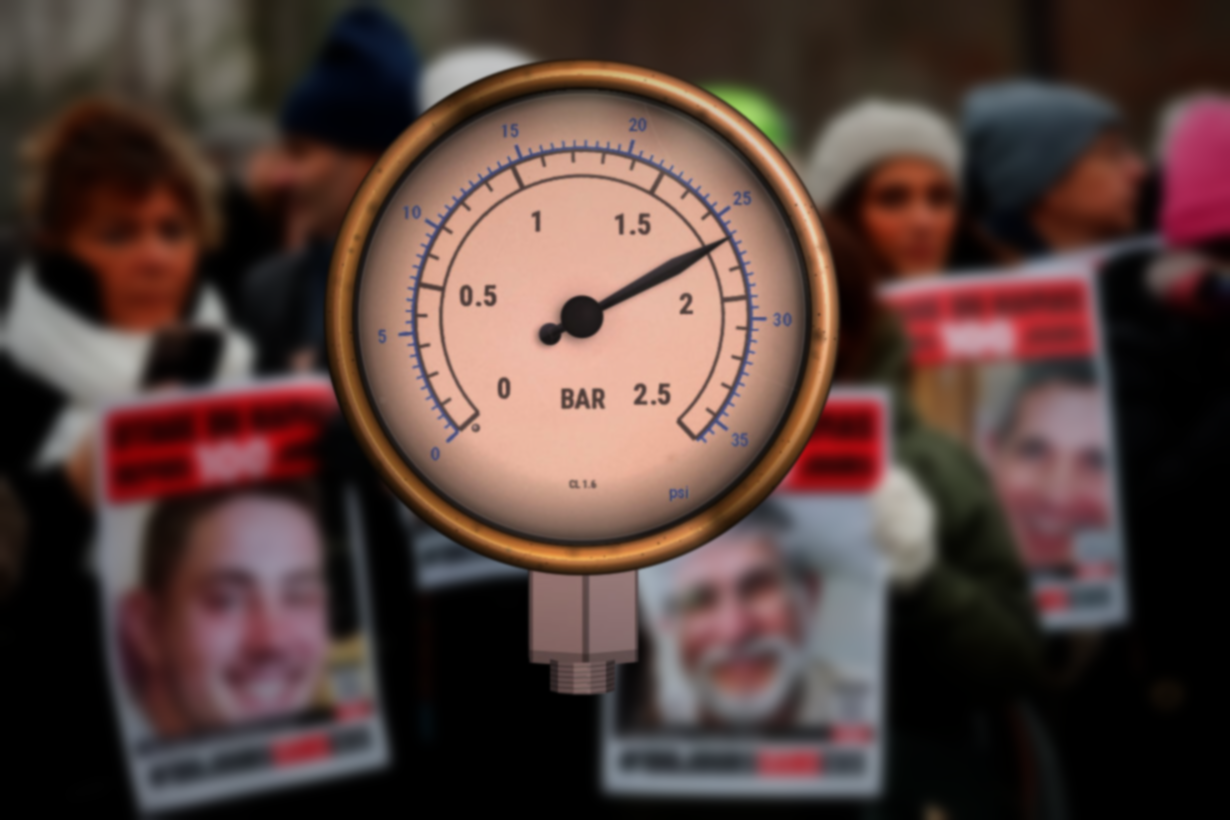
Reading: 1.8 bar
